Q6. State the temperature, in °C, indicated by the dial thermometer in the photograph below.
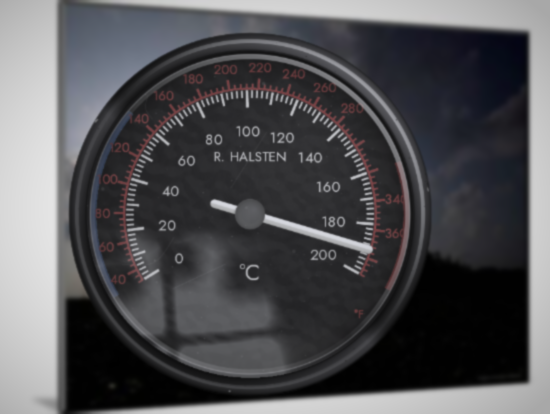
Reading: 190 °C
